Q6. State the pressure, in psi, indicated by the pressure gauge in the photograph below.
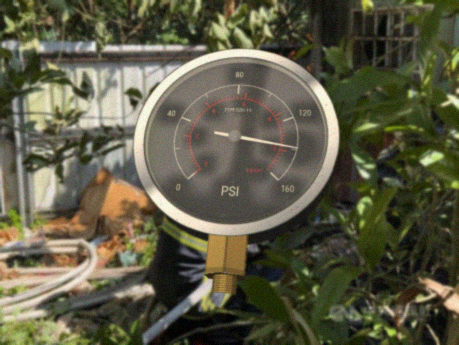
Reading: 140 psi
